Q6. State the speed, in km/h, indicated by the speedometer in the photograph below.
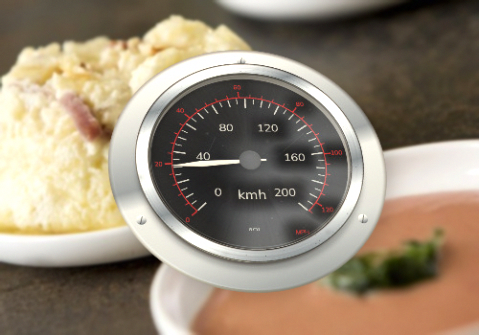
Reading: 30 km/h
